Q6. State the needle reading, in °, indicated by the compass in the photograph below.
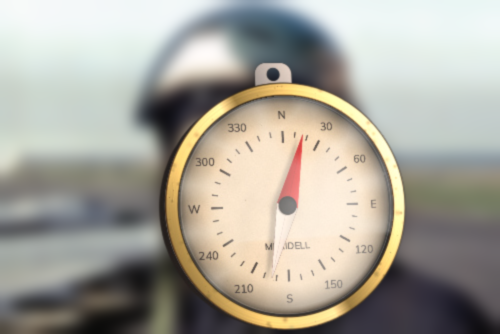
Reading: 15 °
